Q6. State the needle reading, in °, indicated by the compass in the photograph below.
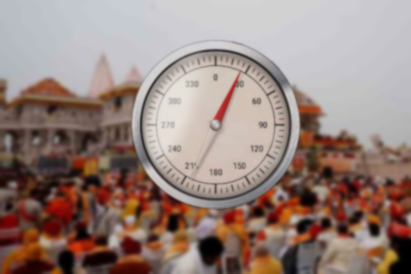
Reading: 25 °
